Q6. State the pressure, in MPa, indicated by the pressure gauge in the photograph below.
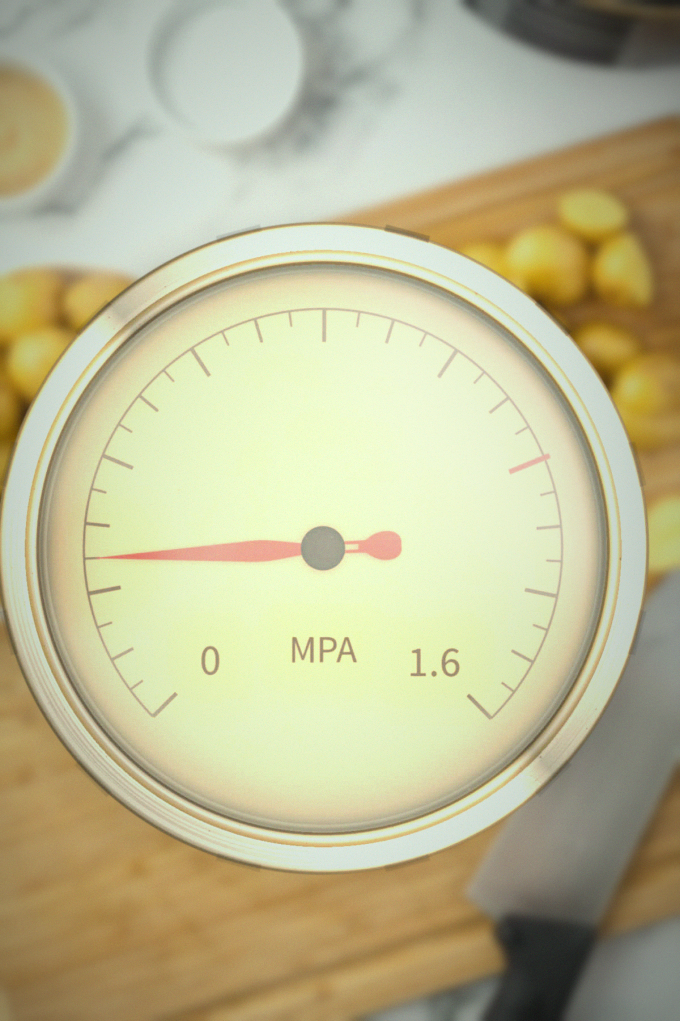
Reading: 0.25 MPa
